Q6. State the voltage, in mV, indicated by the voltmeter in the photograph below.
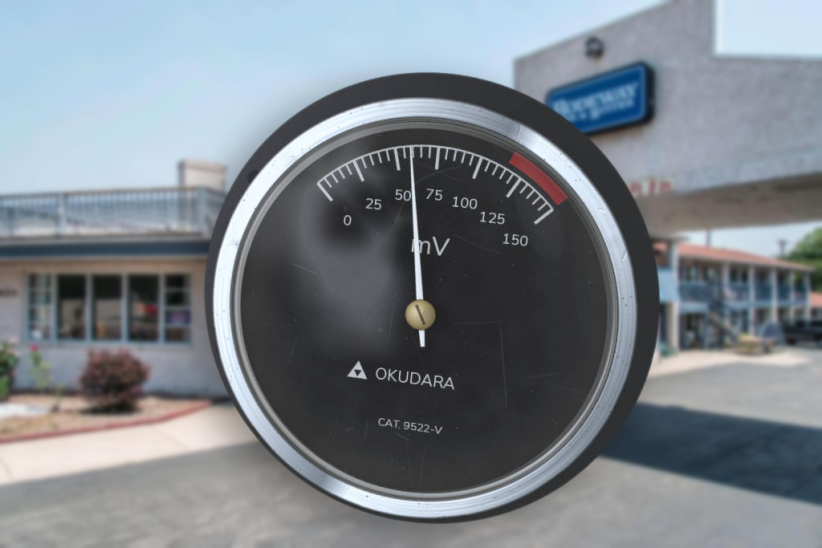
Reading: 60 mV
